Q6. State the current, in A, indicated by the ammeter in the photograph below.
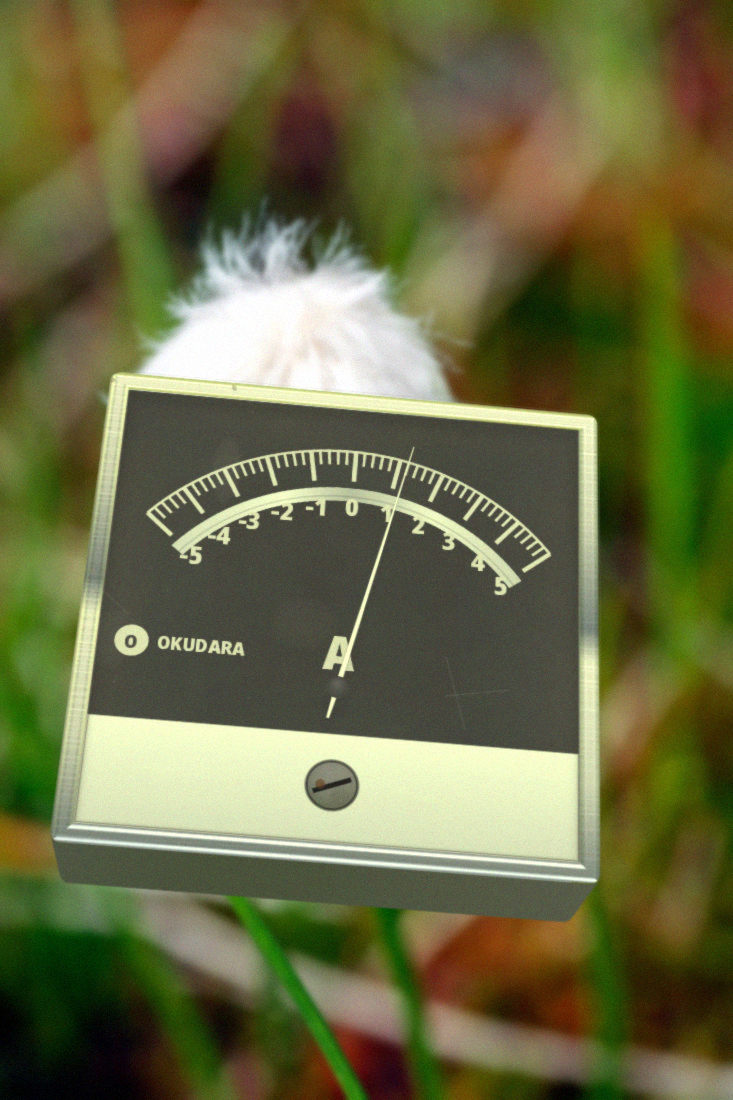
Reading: 1.2 A
